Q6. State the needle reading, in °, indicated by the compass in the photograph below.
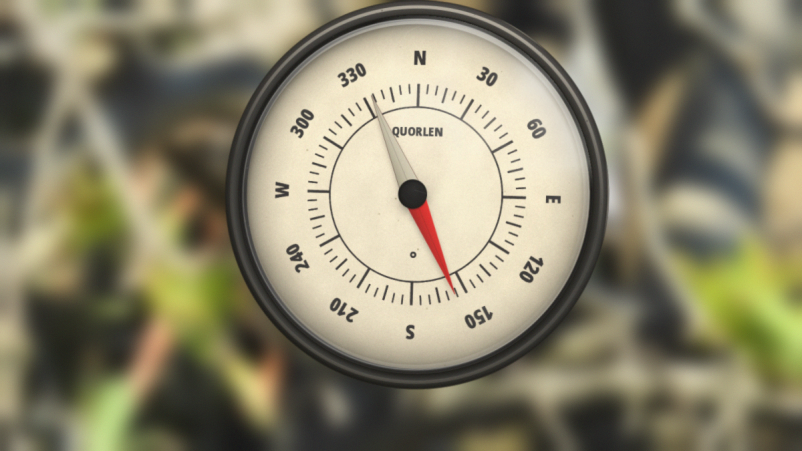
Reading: 155 °
